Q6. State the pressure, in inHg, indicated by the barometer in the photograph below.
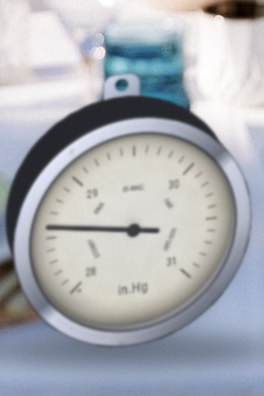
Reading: 28.6 inHg
